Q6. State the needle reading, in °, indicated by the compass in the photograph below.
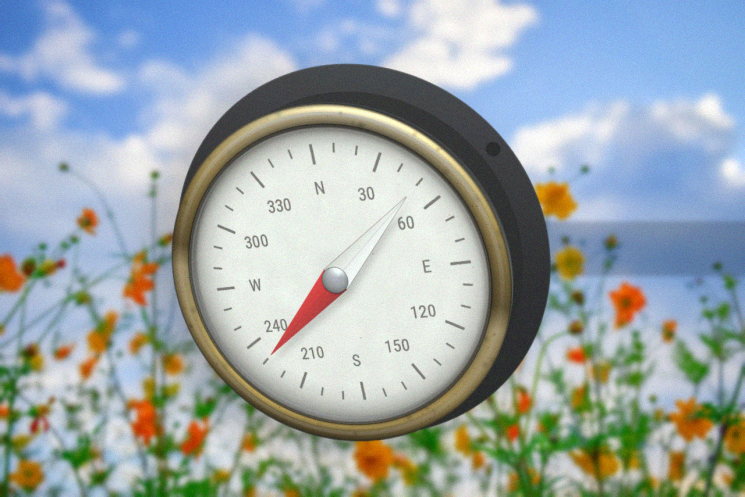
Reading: 230 °
